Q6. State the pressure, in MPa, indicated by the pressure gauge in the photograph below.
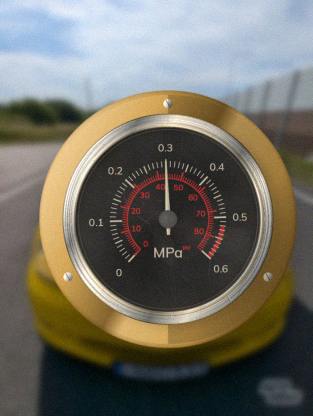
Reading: 0.3 MPa
